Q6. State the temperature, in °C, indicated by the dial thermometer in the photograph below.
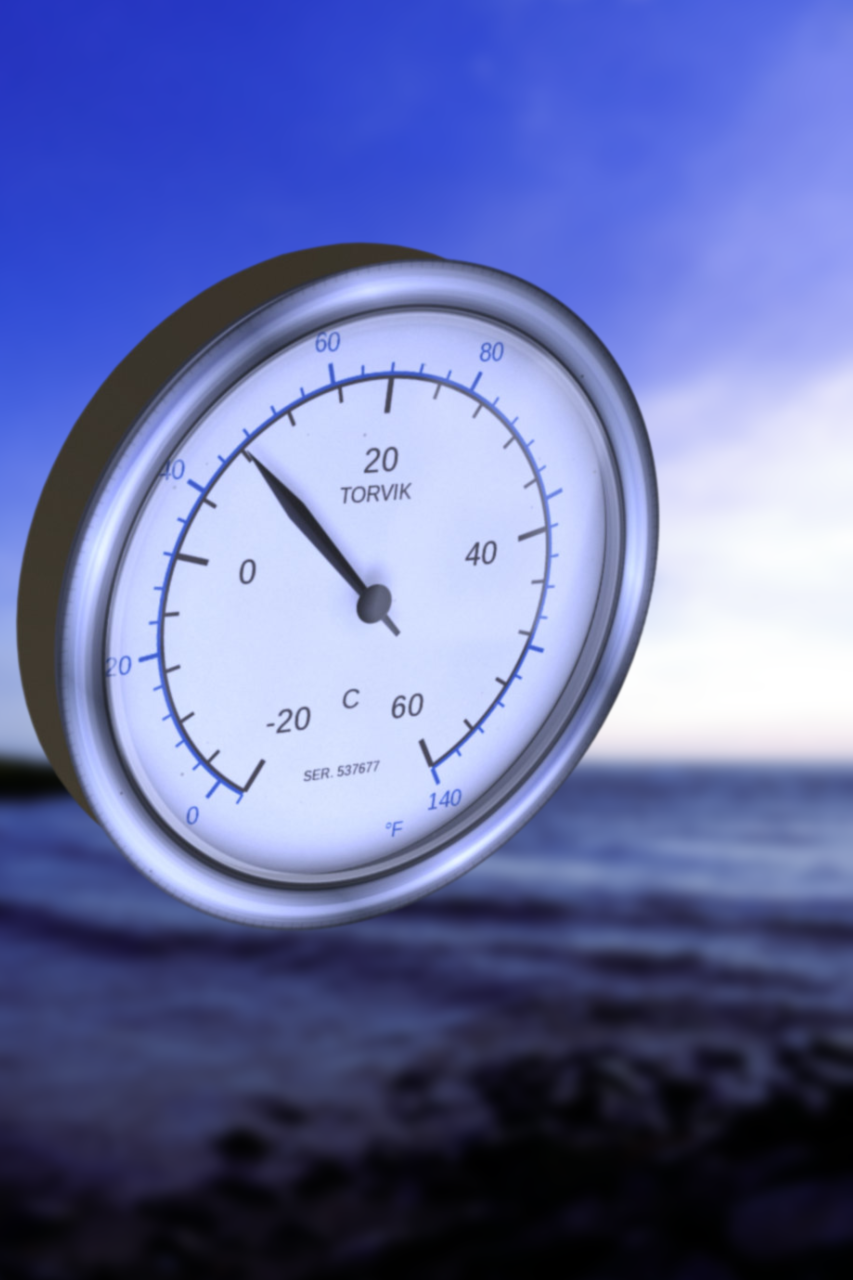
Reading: 8 °C
